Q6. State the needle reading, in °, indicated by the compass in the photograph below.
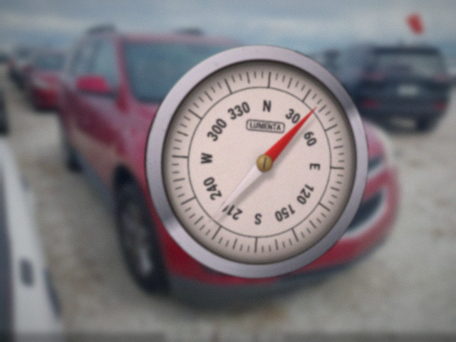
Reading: 40 °
